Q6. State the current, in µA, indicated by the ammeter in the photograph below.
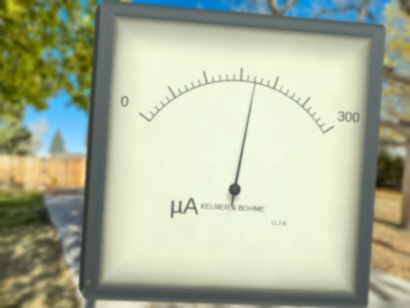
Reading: 170 µA
